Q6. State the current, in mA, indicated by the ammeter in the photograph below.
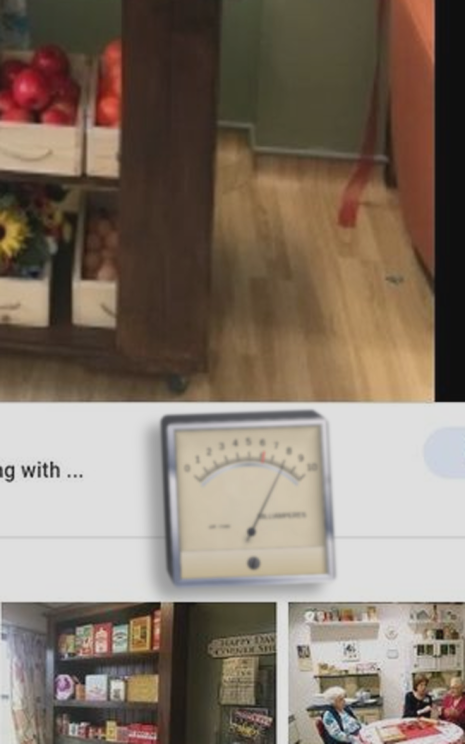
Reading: 8 mA
